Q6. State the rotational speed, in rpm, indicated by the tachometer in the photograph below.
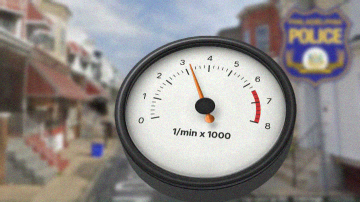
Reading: 3200 rpm
